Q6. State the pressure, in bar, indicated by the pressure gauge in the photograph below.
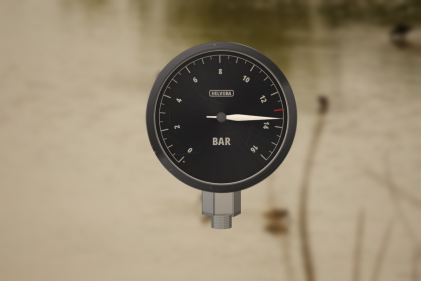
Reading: 13.5 bar
